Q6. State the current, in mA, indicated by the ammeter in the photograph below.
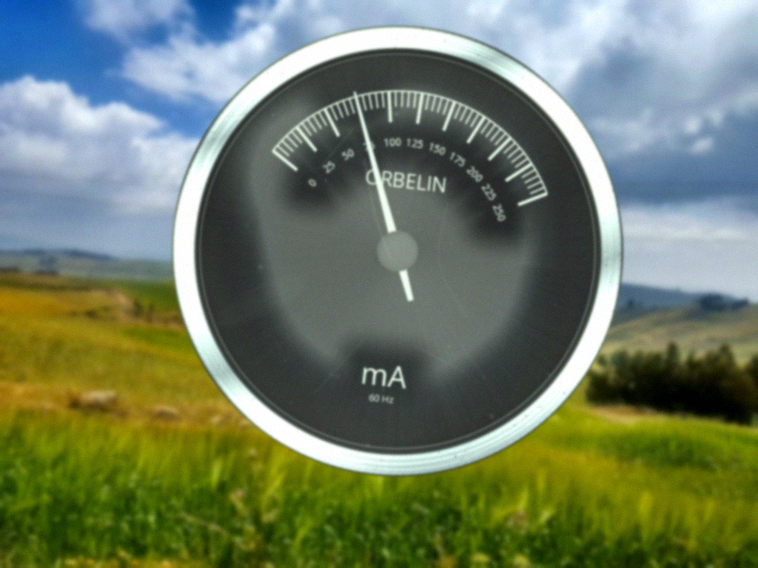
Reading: 75 mA
